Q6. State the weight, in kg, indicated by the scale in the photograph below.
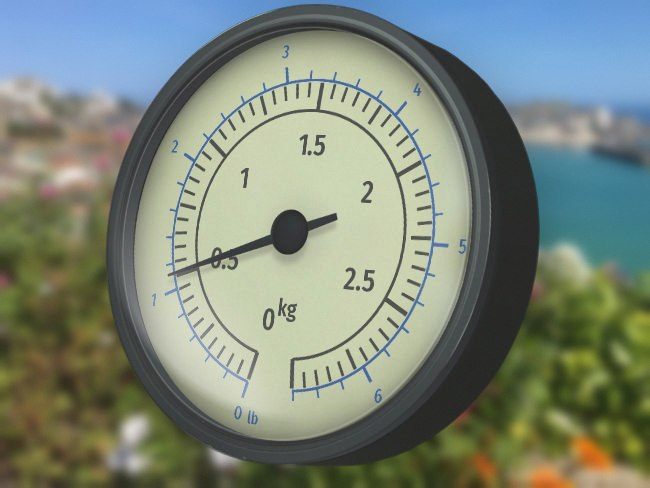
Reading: 0.5 kg
